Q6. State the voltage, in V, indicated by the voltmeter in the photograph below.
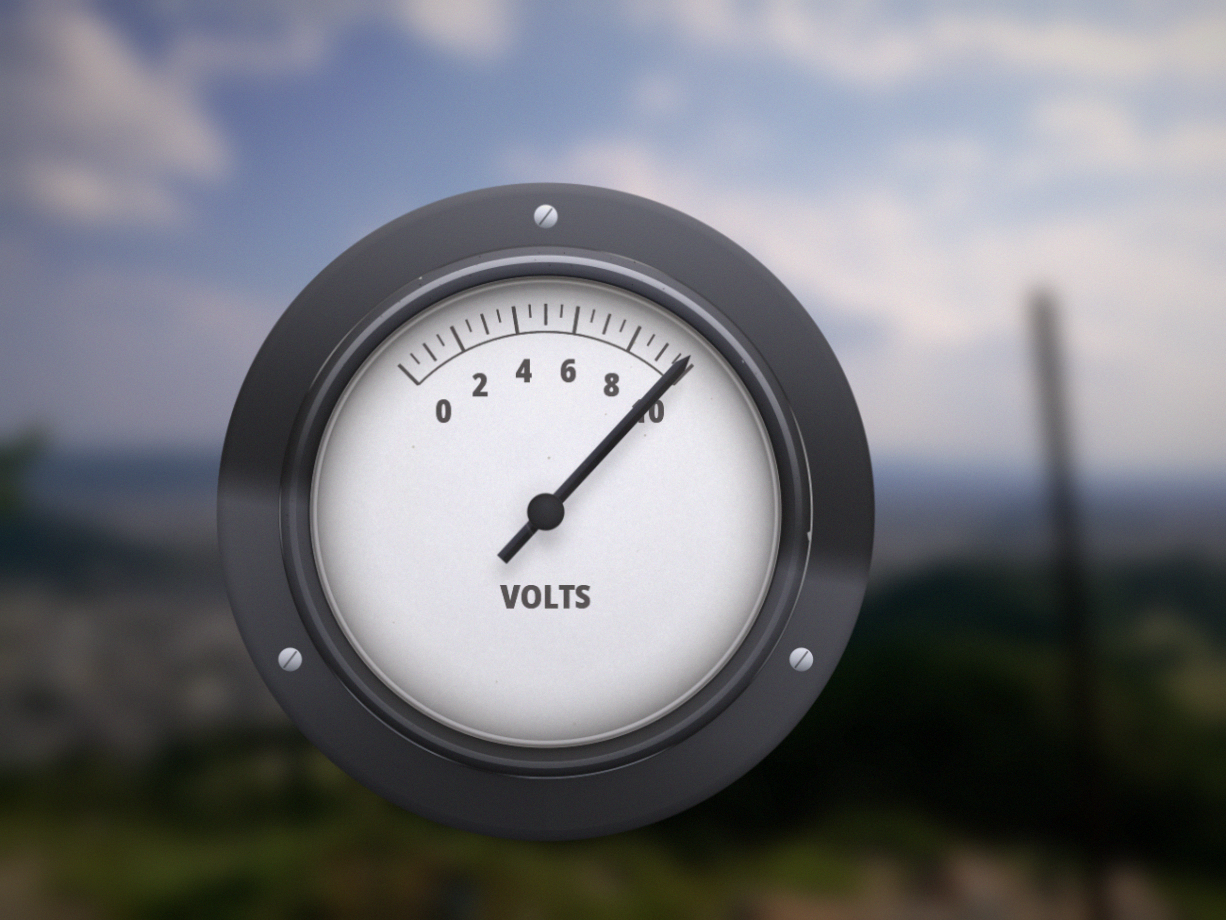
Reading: 9.75 V
